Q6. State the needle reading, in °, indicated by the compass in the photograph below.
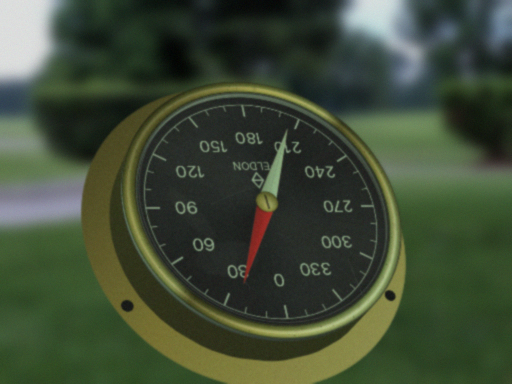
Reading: 25 °
